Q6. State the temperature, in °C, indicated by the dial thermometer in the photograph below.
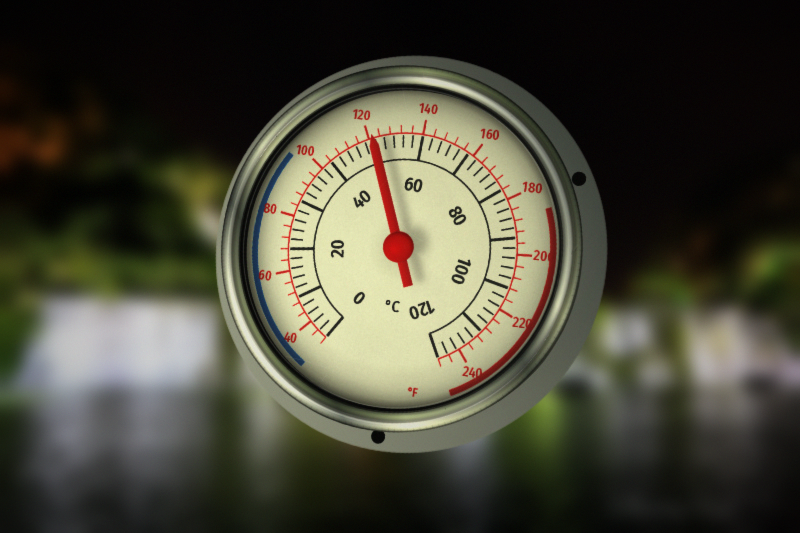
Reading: 50 °C
